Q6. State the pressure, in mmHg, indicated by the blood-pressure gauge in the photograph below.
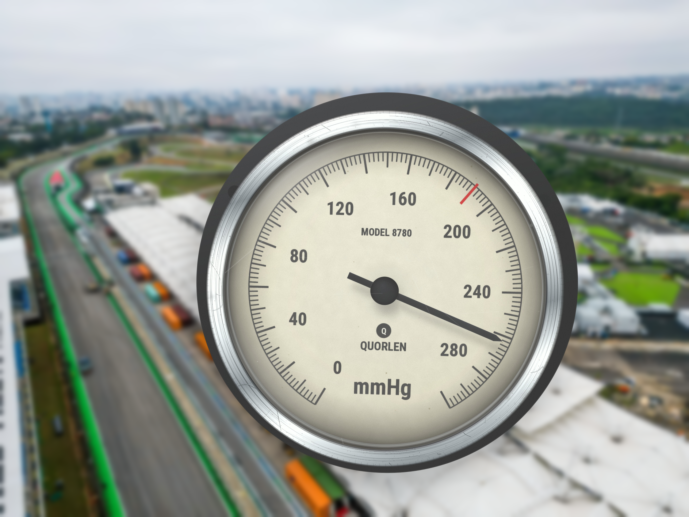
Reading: 262 mmHg
